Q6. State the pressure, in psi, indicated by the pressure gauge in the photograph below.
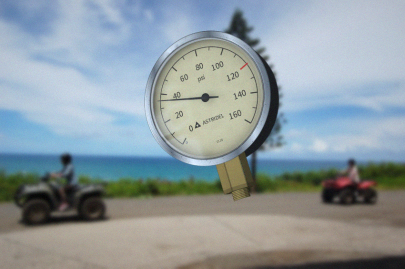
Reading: 35 psi
